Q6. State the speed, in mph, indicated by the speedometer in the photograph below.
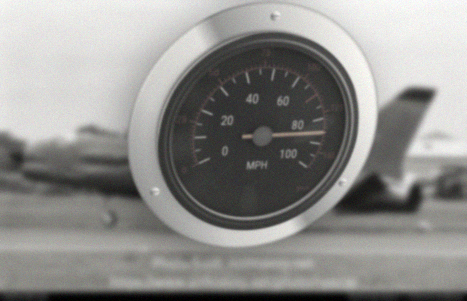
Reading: 85 mph
